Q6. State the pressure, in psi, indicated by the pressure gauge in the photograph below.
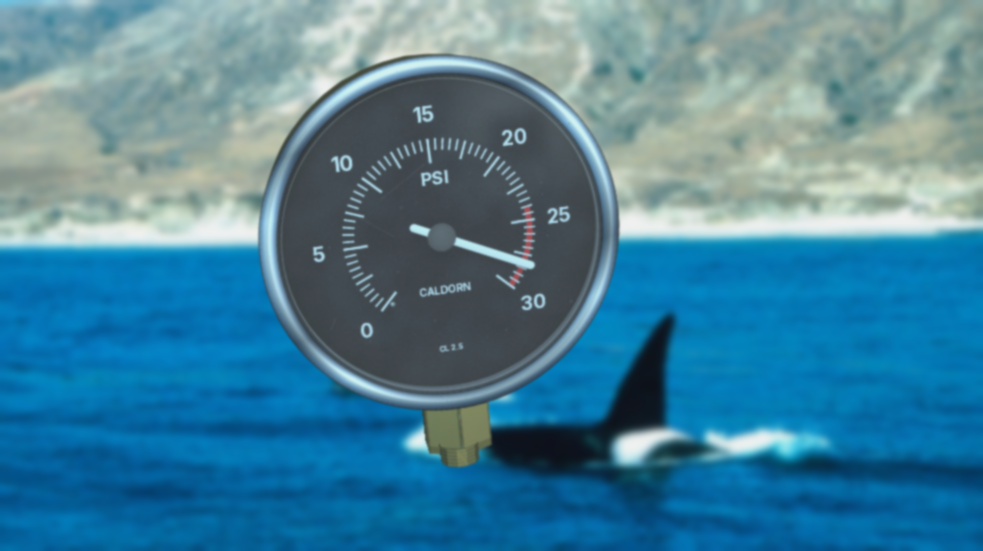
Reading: 28 psi
